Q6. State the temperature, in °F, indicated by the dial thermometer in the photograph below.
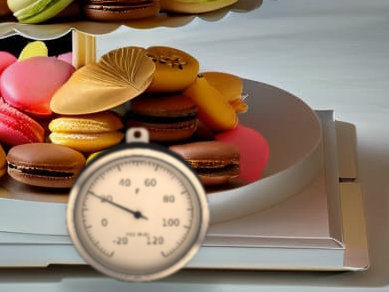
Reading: 20 °F
